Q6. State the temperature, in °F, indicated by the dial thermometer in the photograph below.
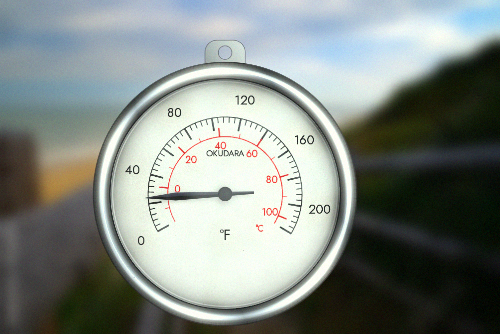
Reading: 24 °F
